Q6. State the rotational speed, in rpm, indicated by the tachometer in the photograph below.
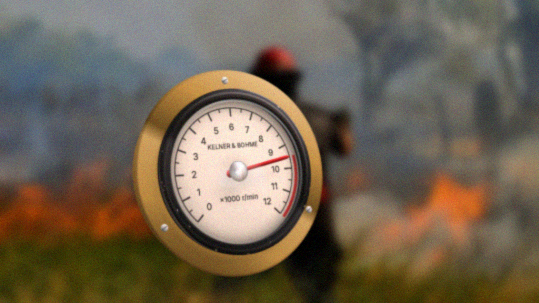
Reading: 9500 rpm
